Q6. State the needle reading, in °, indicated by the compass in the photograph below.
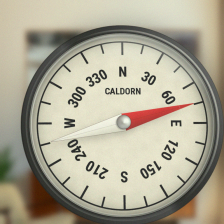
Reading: 75 °
